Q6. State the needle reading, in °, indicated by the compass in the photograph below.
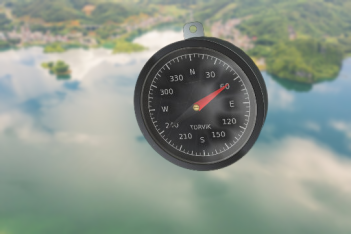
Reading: 60 °
